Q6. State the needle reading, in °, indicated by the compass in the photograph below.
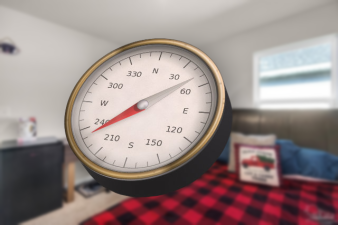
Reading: 230 °
